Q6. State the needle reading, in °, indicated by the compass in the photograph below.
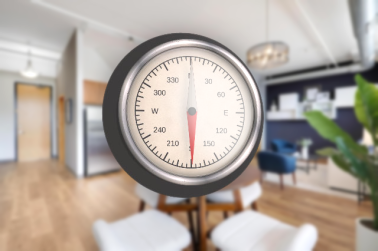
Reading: 180 °
